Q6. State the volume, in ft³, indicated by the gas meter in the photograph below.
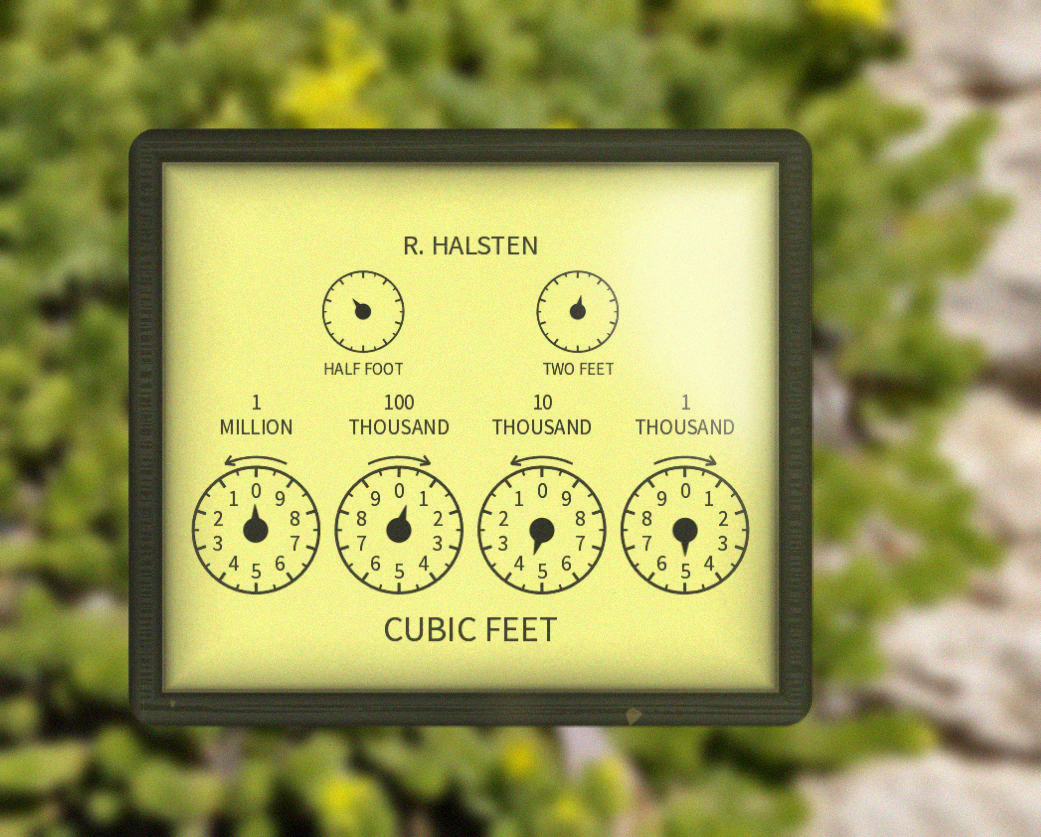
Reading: 4500 ft³
